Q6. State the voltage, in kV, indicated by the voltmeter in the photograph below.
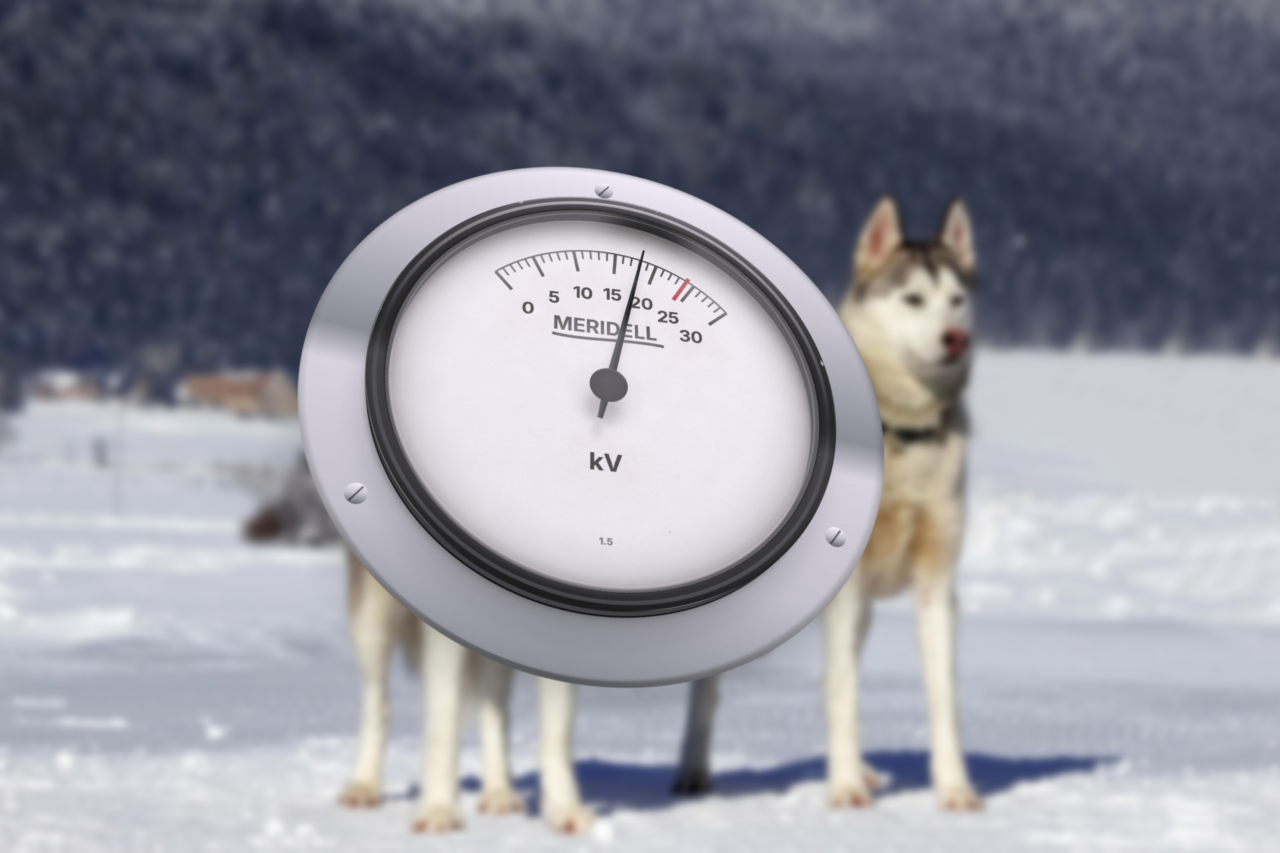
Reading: 18 kV
